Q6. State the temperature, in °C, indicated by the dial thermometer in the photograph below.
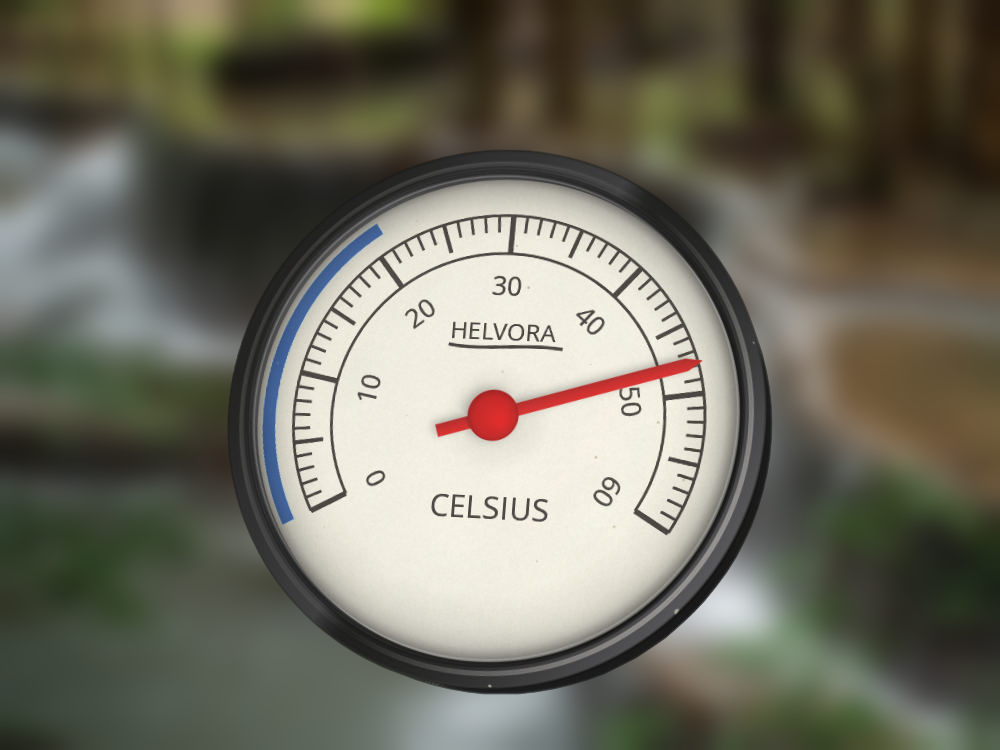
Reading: 48 °C
